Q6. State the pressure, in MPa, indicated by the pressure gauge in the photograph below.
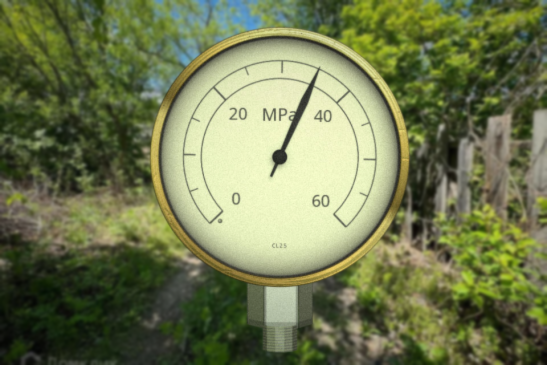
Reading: 35 MPa
